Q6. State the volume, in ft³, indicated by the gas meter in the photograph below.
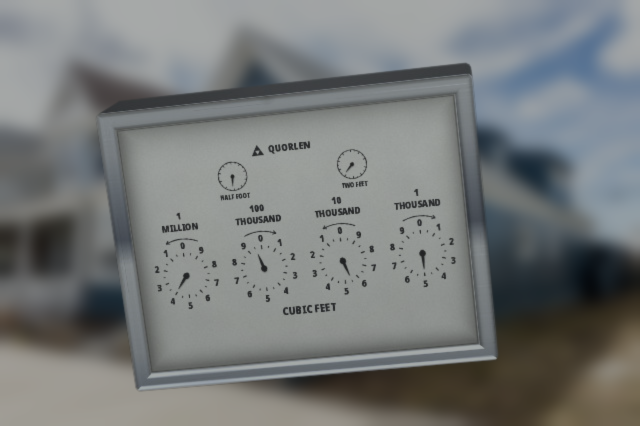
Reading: 395500 ft³
